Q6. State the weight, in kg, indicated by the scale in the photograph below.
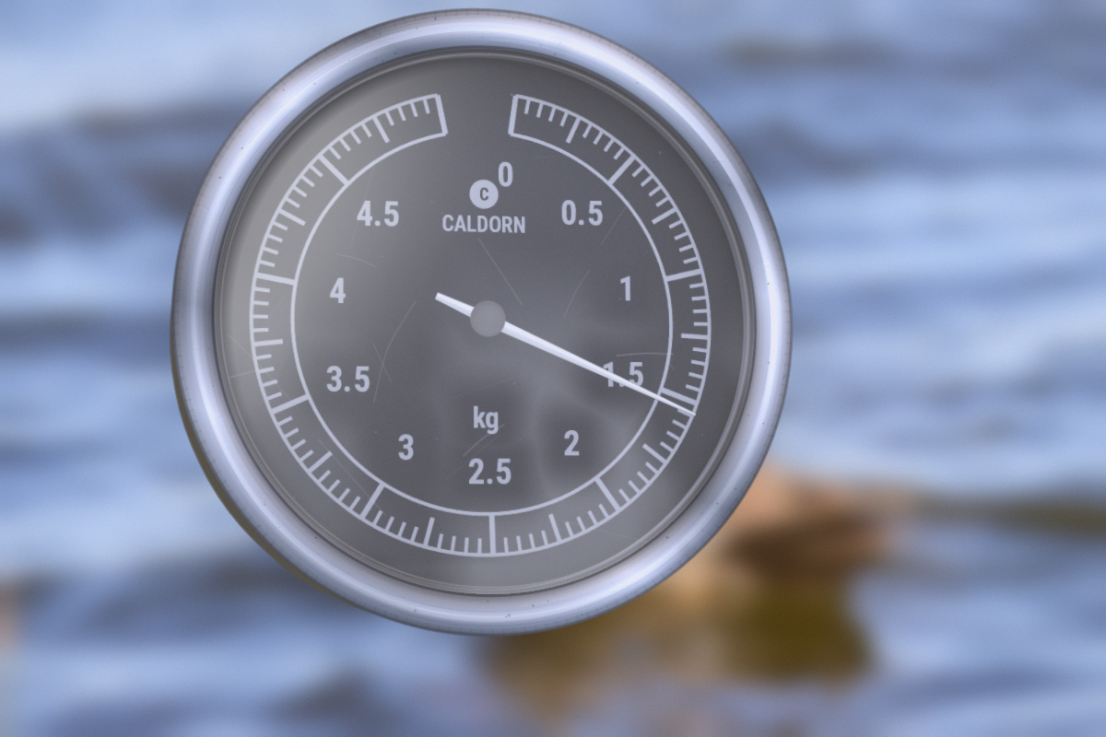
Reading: 1.55 kg
